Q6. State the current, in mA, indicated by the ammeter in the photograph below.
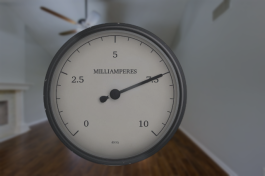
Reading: 7.5 mA
